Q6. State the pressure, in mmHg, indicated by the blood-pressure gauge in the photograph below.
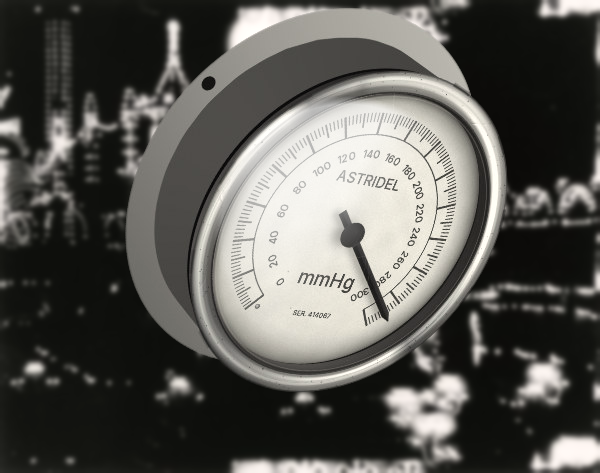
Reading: 290 mmHg
